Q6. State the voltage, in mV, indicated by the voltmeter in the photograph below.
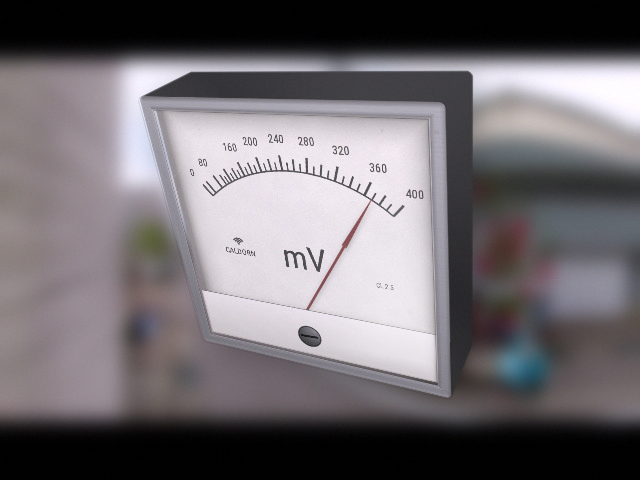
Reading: 370 mV
